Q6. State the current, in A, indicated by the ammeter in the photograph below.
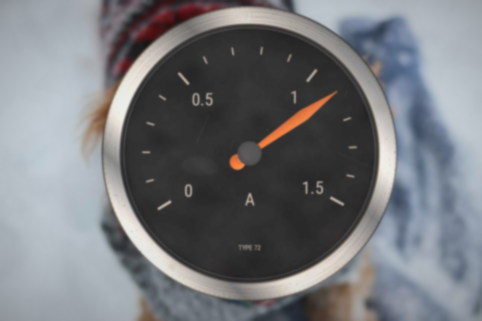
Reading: 1.1 A
